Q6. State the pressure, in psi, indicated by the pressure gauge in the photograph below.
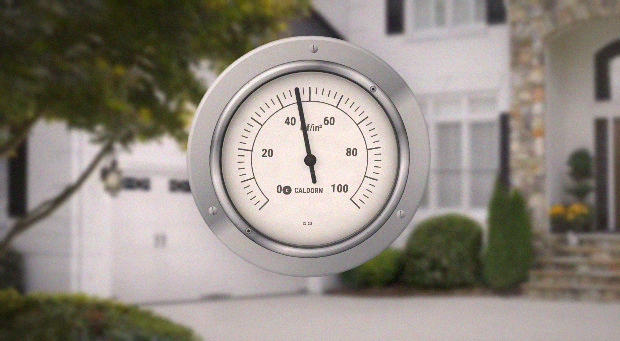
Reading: 46 psi
